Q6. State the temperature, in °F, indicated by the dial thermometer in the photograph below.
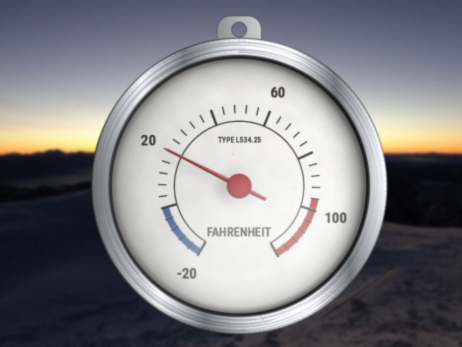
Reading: 20 °F
